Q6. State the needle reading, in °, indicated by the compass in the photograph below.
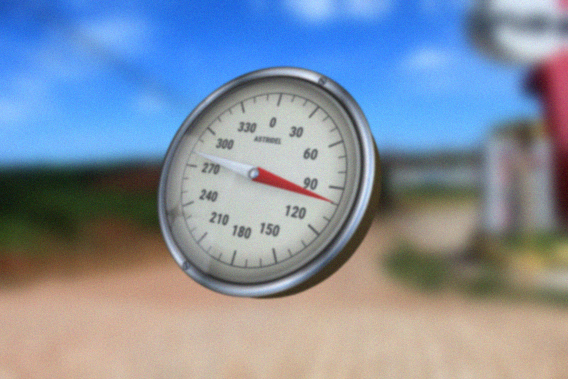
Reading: 100 °
